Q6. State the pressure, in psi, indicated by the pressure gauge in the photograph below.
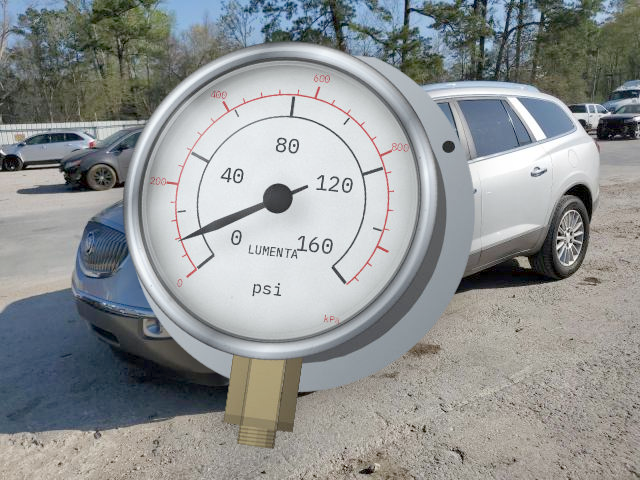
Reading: 10 psi
